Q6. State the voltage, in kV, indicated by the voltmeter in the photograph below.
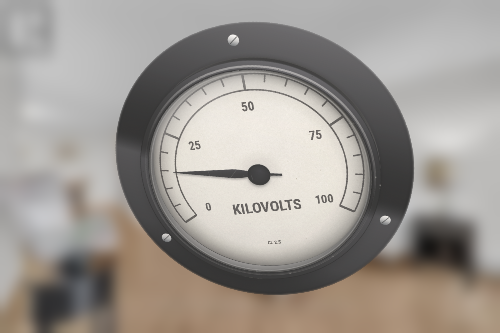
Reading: 15 kV
